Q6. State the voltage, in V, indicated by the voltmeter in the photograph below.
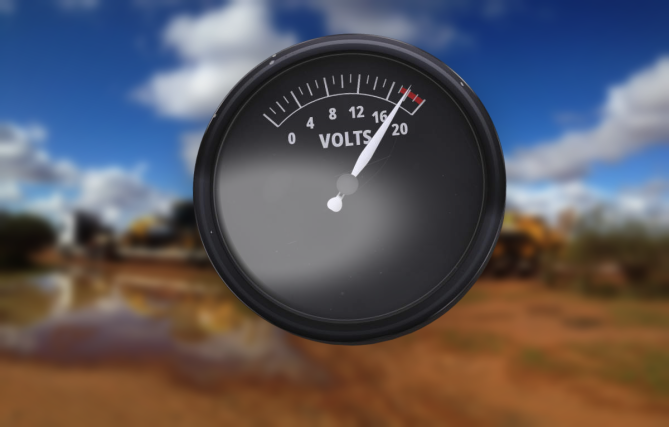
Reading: 18 V
